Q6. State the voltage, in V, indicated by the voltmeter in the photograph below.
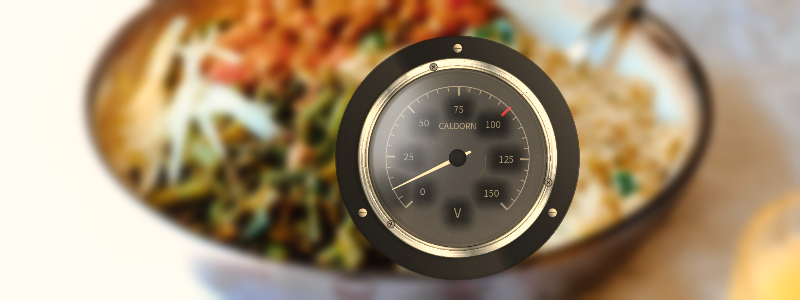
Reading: 10 V
